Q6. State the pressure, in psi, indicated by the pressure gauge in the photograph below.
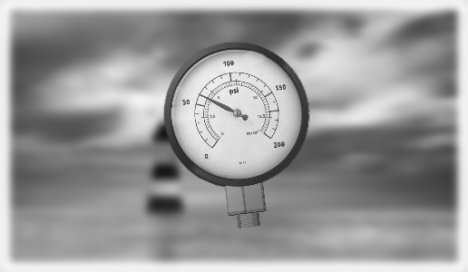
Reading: 60 psi
